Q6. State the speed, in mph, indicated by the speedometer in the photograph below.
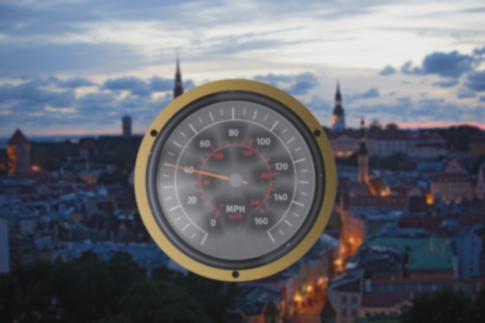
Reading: 40 mph
